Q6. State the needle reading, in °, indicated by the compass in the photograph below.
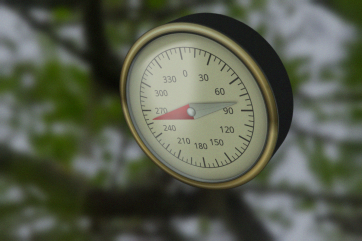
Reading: 260 °
